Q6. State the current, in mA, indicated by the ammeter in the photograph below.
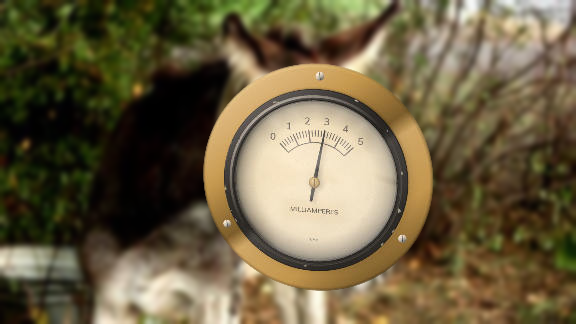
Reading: 3 mA
